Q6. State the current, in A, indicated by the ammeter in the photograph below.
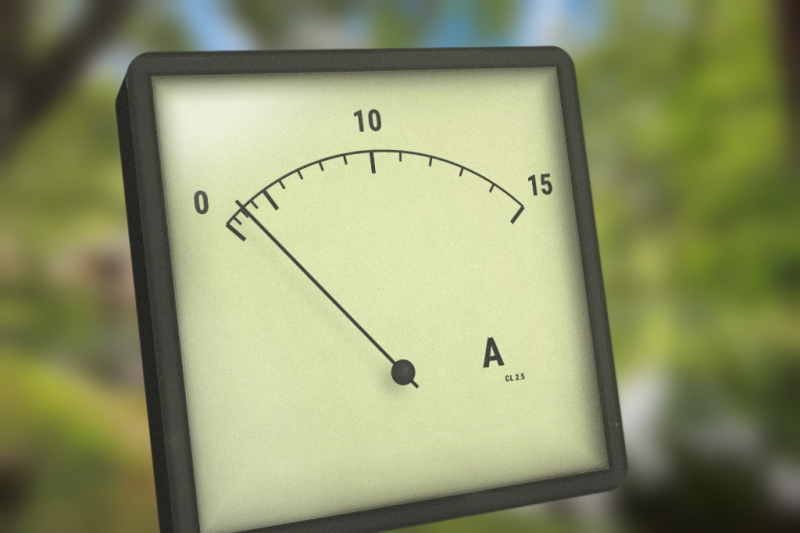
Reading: 3 A
